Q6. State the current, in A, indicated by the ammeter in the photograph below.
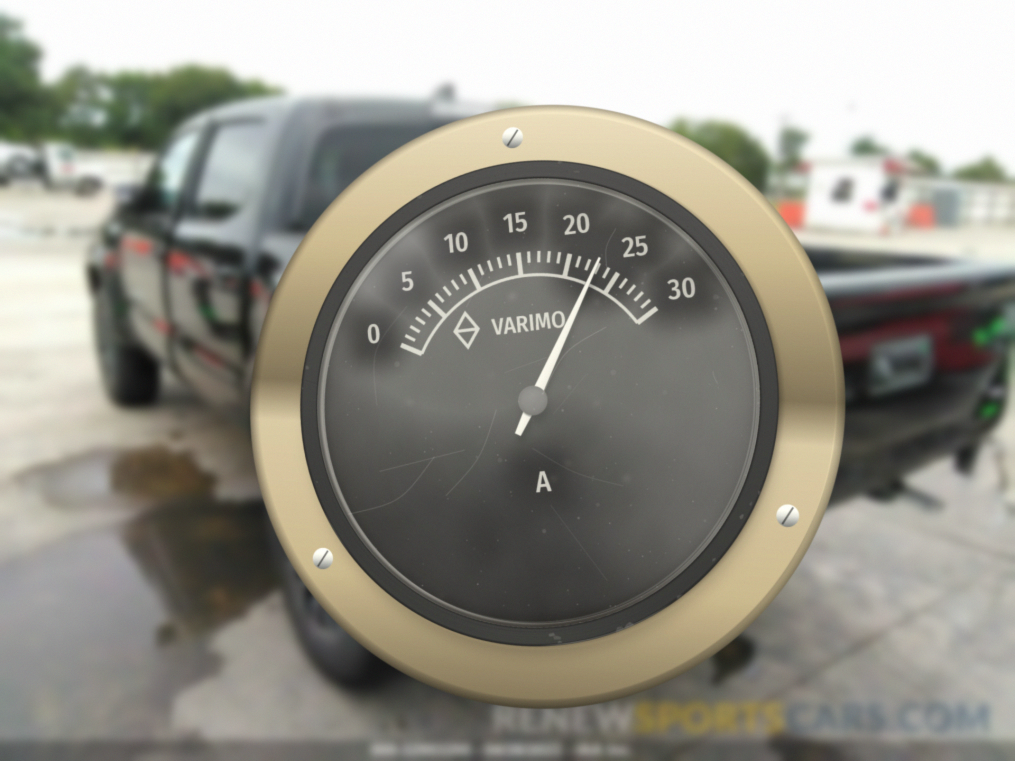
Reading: 23 A
